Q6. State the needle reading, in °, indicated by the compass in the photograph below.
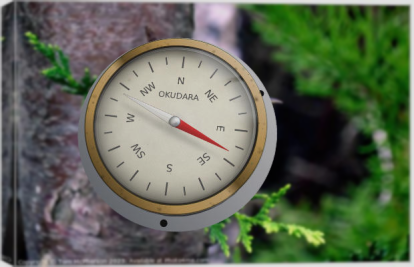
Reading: 112.5 °
